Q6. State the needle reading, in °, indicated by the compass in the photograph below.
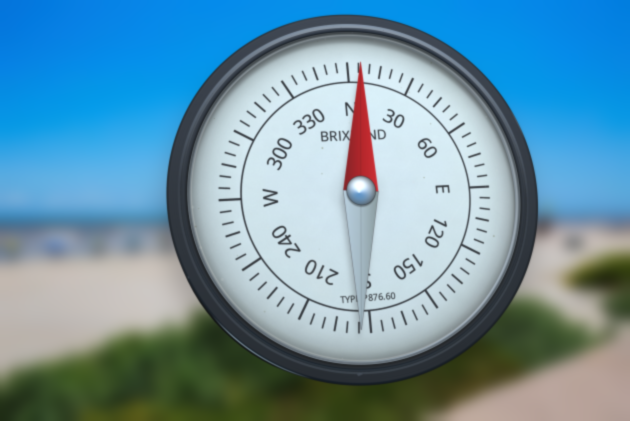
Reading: 5 °
